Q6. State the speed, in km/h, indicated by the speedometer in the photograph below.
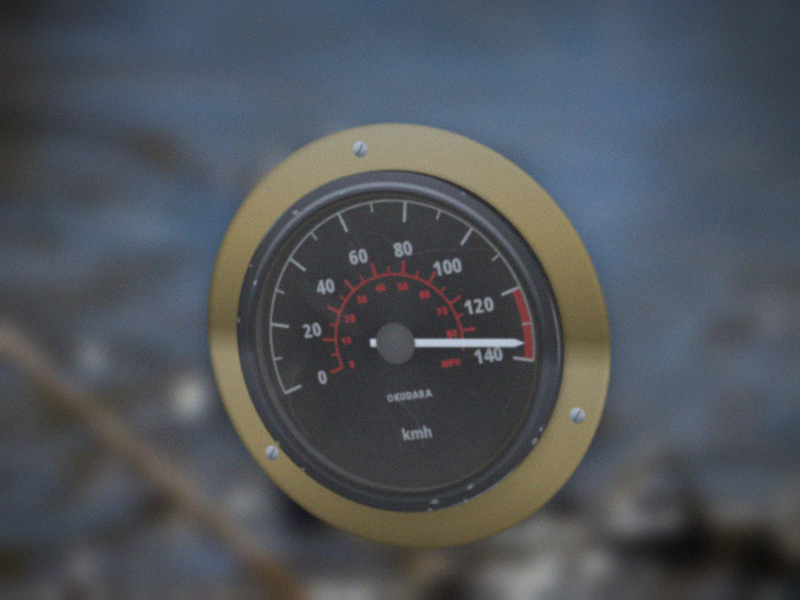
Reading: 135 km/h
